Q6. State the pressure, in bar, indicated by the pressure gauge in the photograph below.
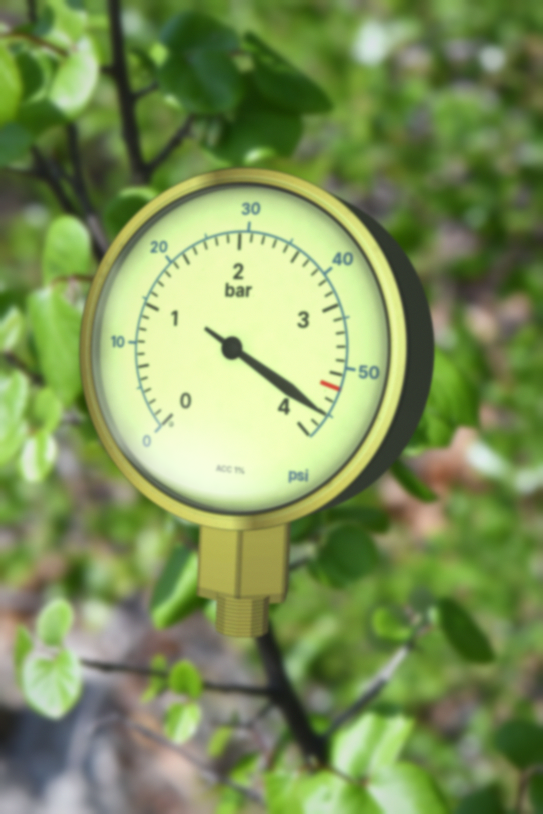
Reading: 3.8 bar
